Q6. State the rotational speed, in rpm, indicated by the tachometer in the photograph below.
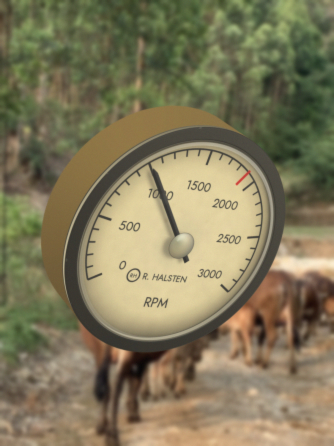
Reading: 1000 rpm
